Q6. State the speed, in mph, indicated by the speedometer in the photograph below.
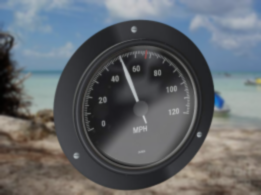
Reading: 50 mph
